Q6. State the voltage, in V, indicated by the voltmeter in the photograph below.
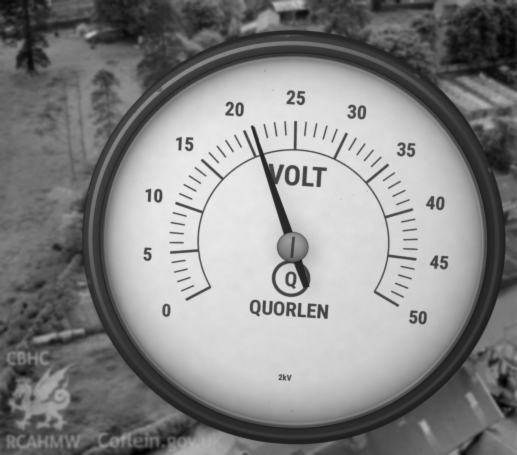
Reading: 21 V
